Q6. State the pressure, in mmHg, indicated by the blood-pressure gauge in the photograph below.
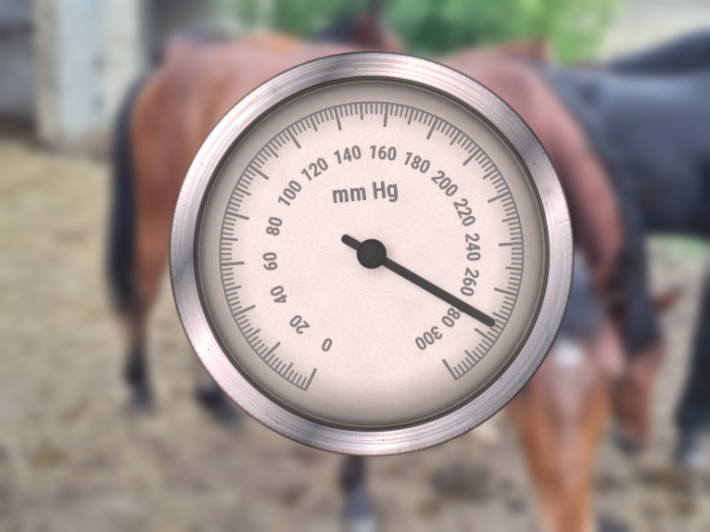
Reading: 274 mmHg
